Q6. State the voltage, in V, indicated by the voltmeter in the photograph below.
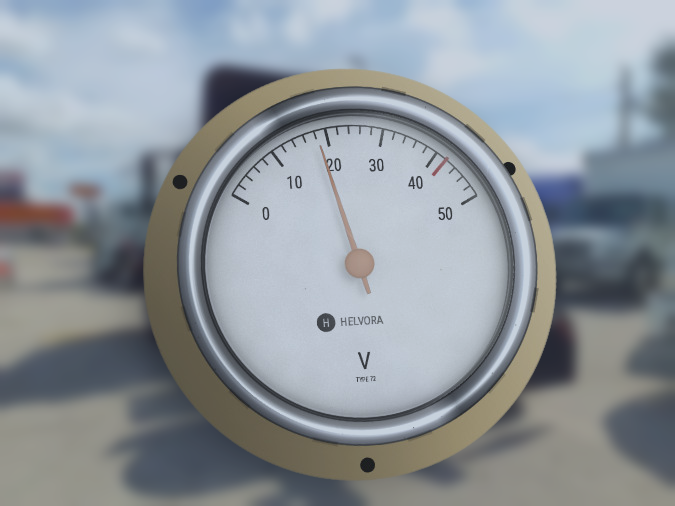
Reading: 18 V
